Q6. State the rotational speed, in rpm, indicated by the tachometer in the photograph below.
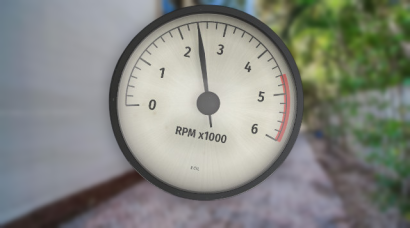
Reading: 2400 rpm
